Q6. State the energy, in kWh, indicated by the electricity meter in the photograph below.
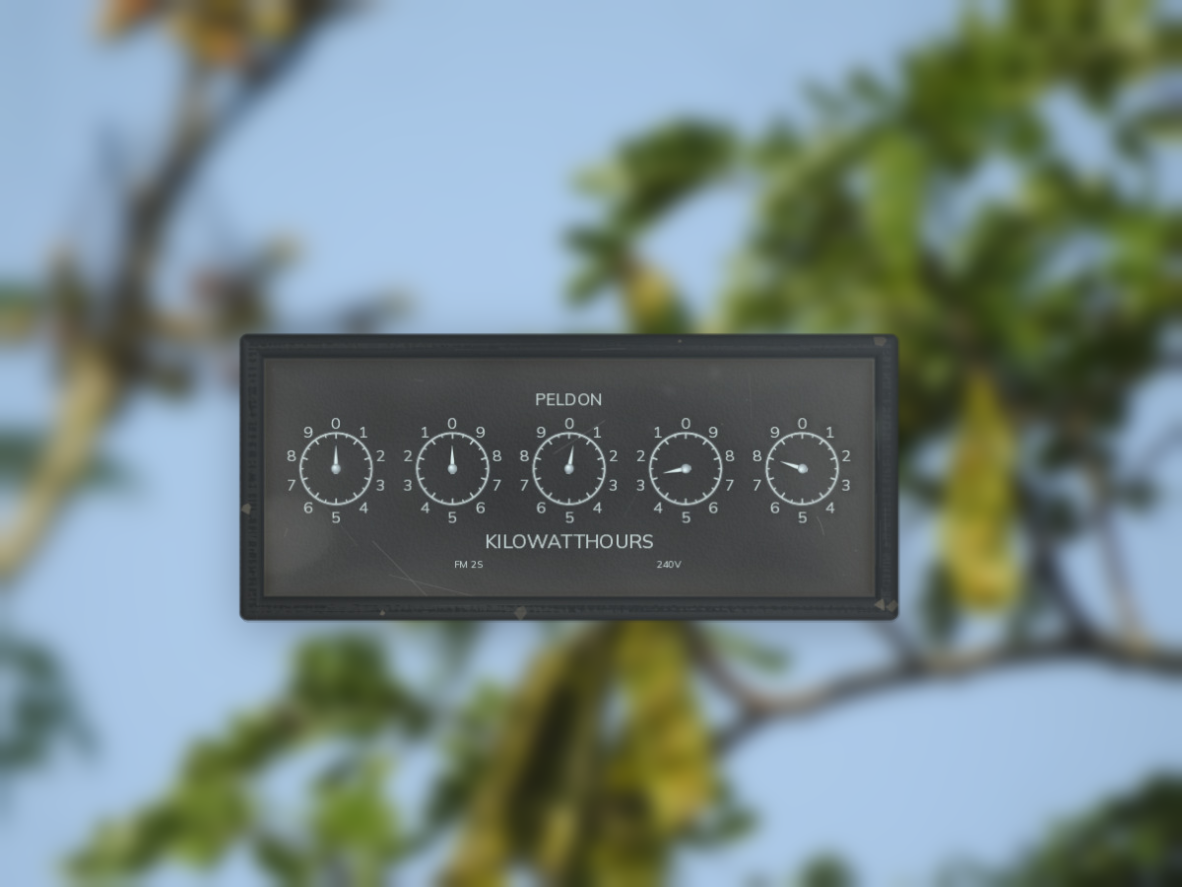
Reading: 28 kWh
